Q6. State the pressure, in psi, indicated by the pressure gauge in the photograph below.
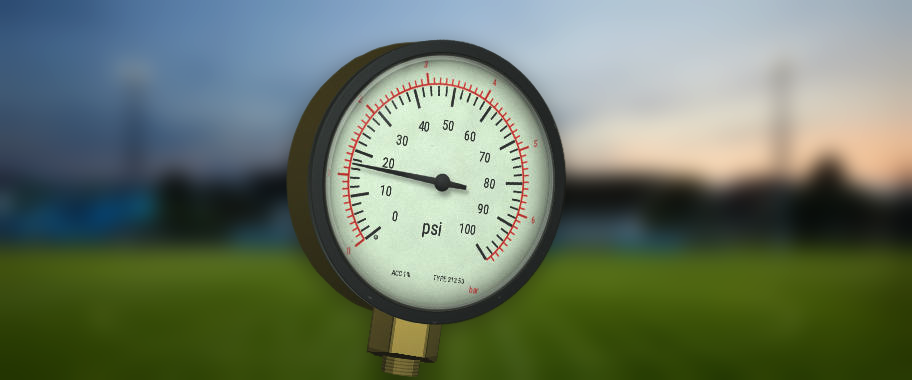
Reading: 17 psi
